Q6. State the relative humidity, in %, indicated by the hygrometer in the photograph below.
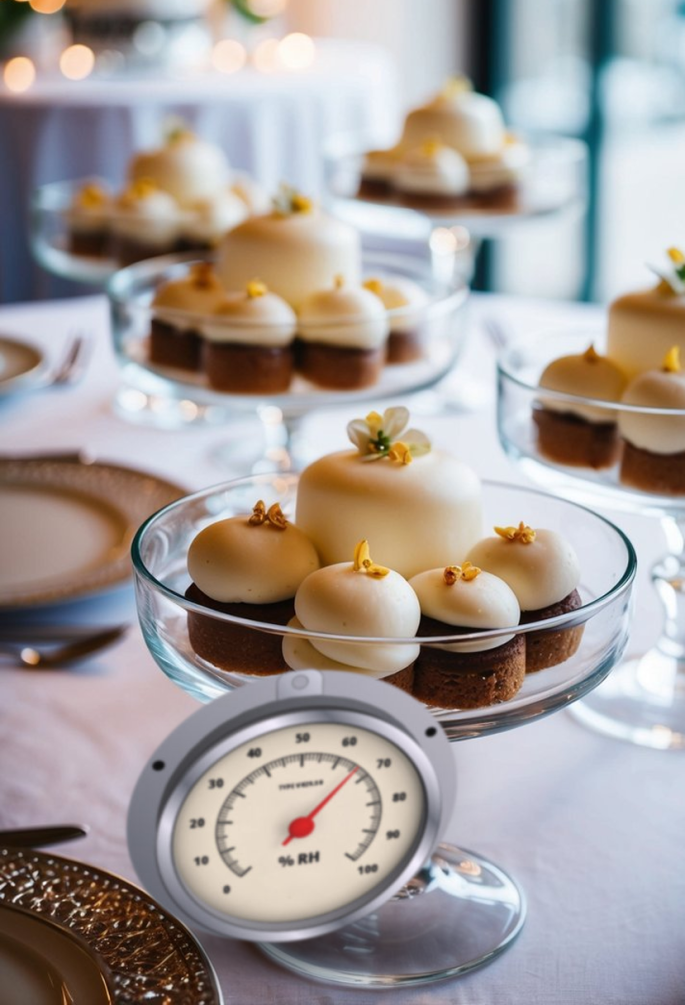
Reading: 65 %
